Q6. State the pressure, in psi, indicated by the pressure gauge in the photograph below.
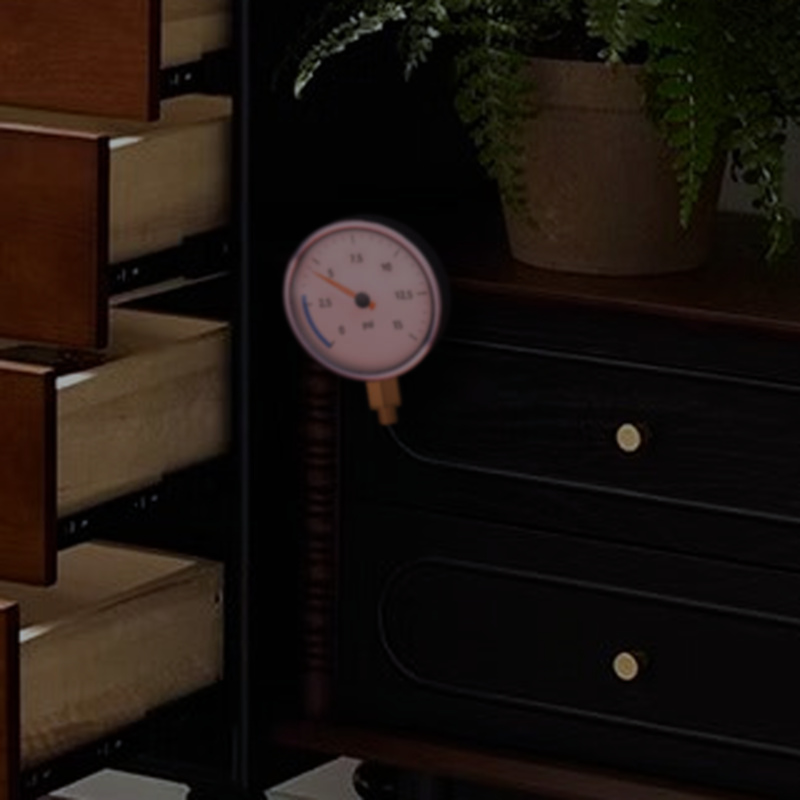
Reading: 4.5 psi
